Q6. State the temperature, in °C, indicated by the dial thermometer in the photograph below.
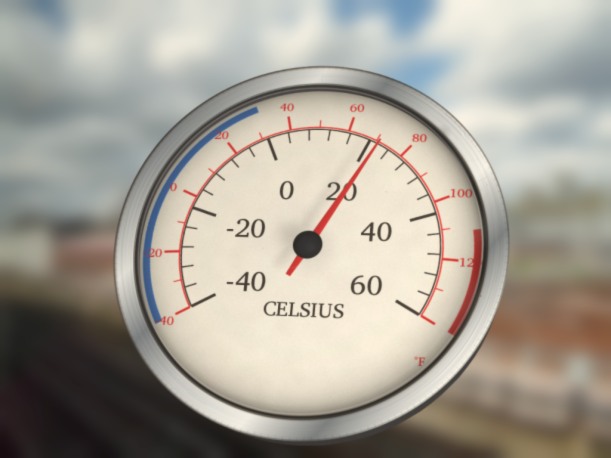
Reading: 22 °C
